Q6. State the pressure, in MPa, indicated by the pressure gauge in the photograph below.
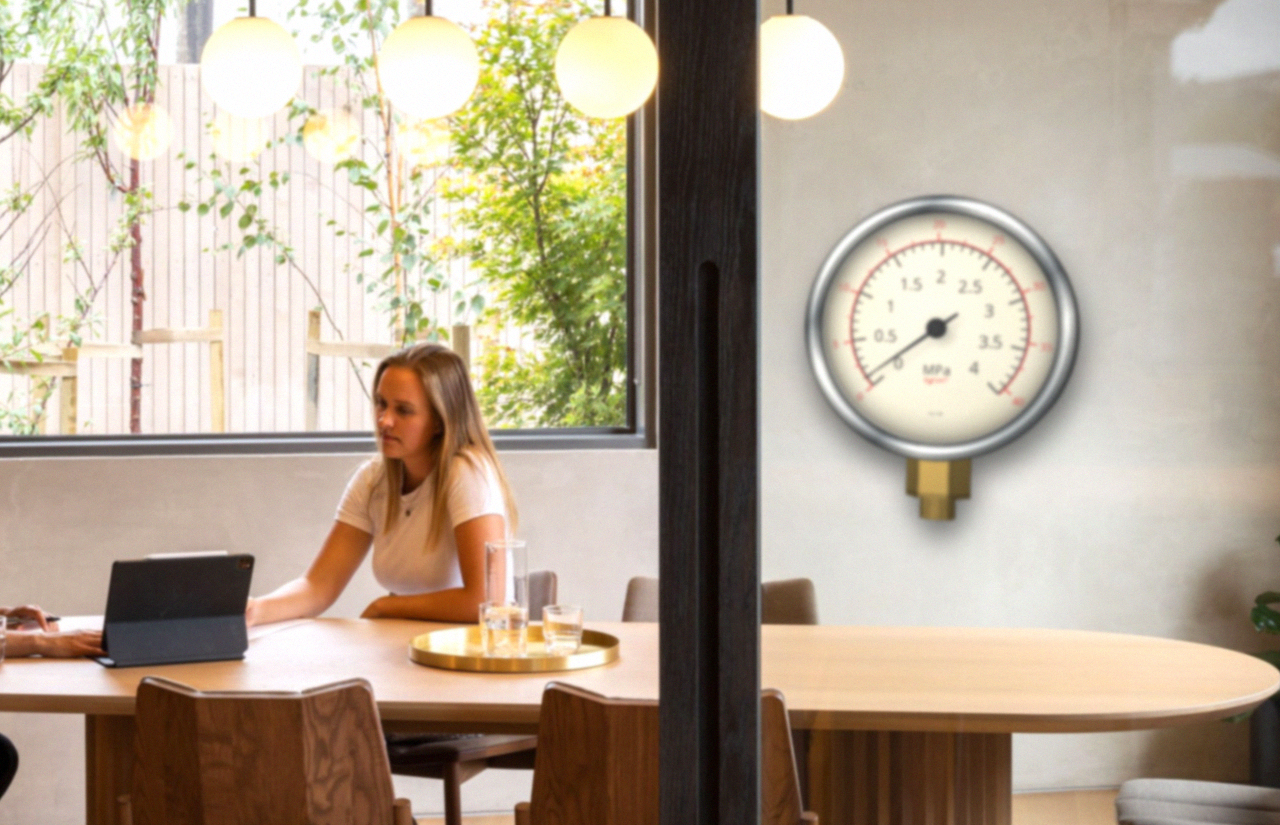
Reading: 0.1 MPa
